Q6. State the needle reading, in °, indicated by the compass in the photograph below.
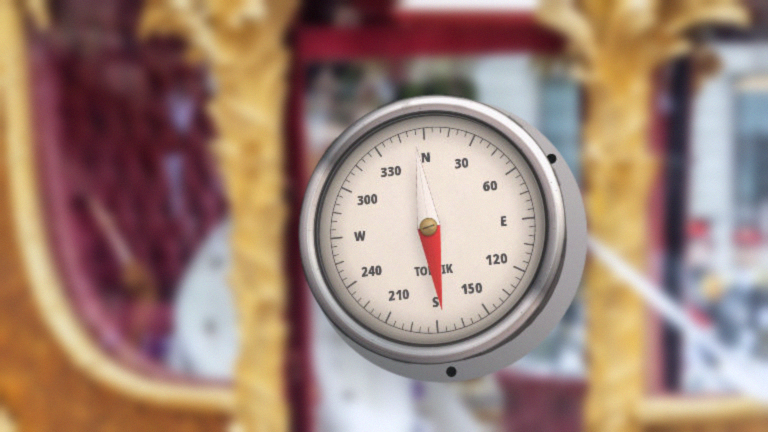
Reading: 175 °
